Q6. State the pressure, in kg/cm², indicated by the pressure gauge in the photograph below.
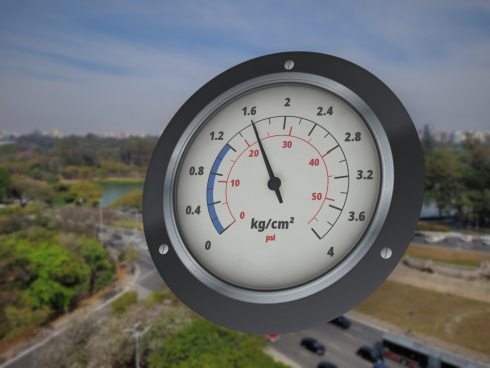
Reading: 1.6 kg/cm²
